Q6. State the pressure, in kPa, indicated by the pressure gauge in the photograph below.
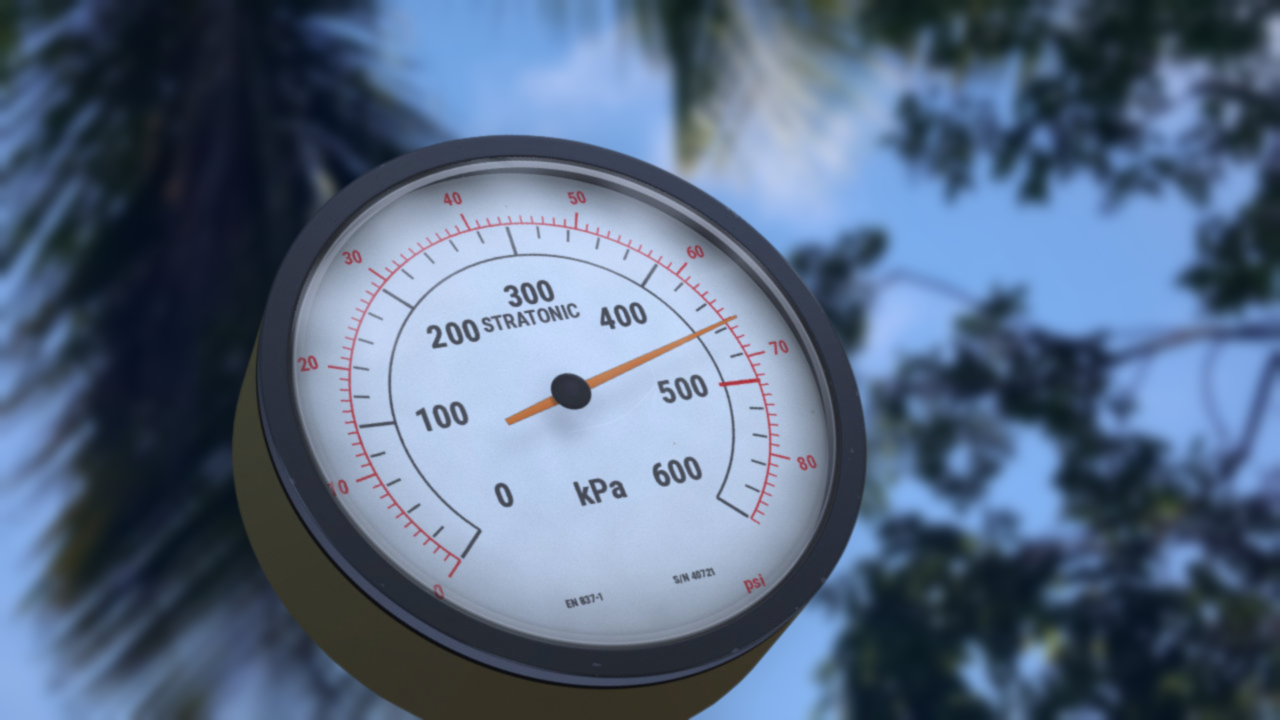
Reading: 460 kPa
